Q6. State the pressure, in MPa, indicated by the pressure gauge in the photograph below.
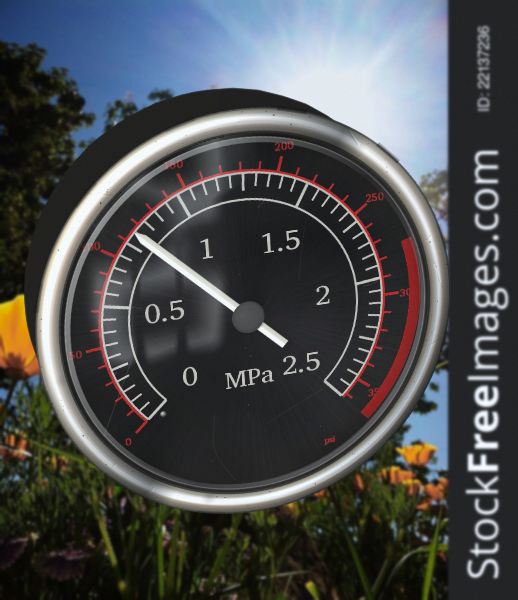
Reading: 0.8 MPa
